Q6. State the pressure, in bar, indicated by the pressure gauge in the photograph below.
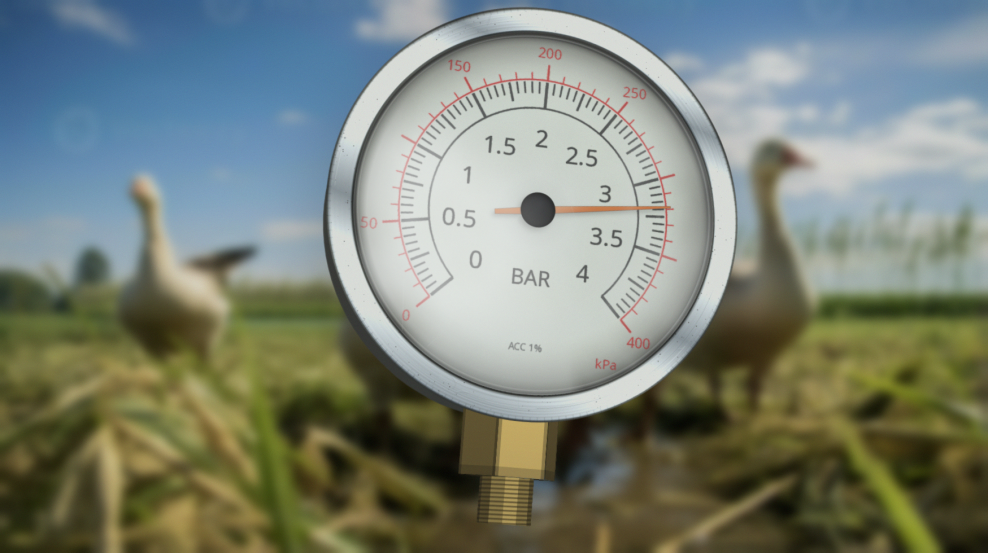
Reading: 3.2 bar
